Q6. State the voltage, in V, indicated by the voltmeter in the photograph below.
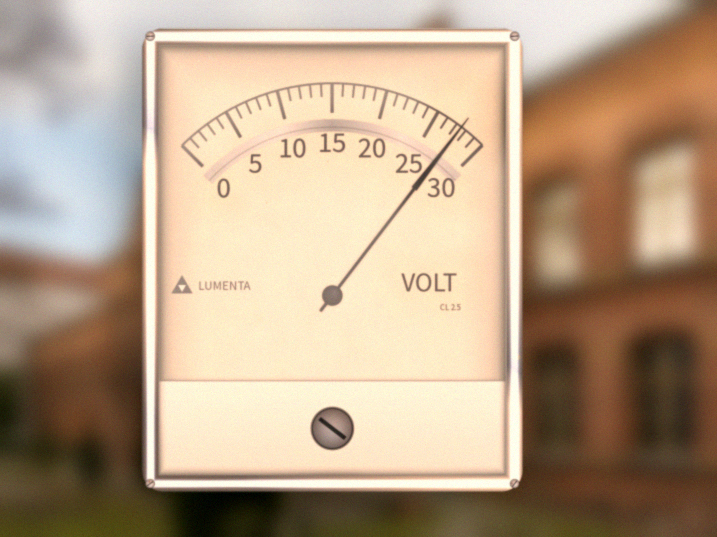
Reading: 27.5 V
